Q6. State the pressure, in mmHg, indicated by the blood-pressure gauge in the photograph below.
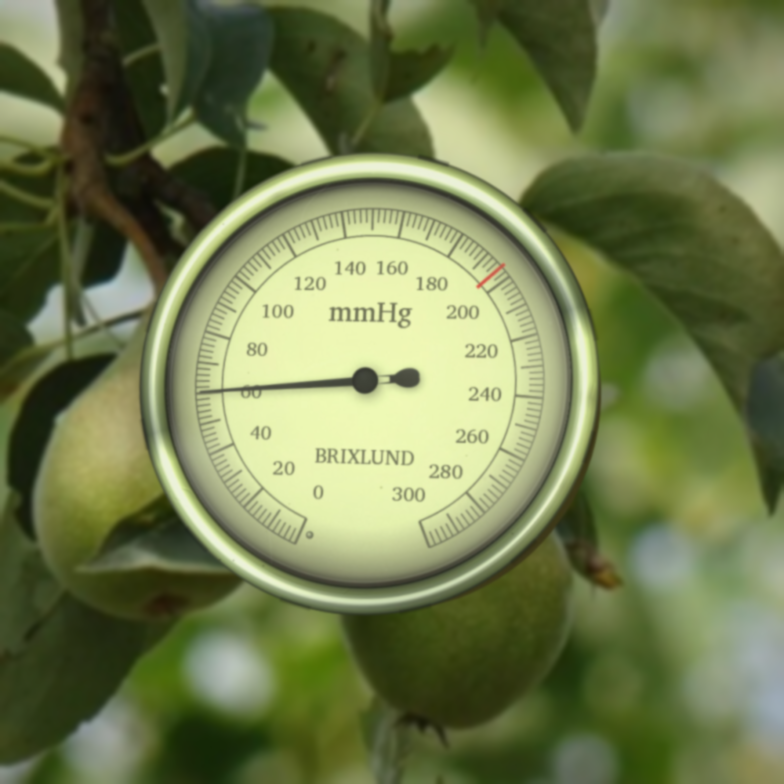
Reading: 60 mmHg
